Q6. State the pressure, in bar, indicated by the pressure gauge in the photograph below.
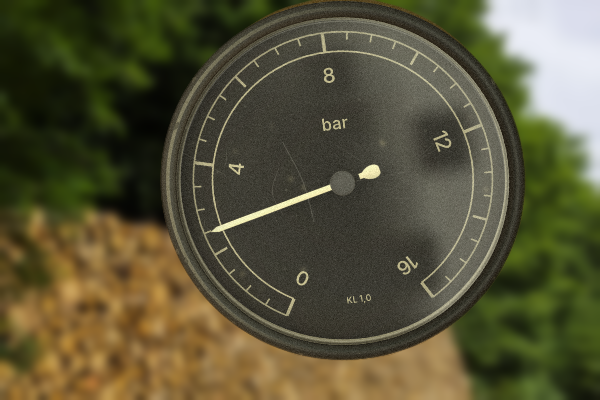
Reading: 2.5 bar
